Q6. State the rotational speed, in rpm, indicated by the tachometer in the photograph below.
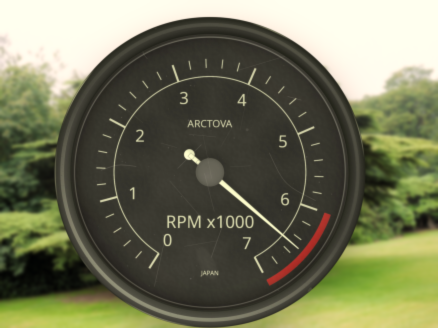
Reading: 6500 rpm
